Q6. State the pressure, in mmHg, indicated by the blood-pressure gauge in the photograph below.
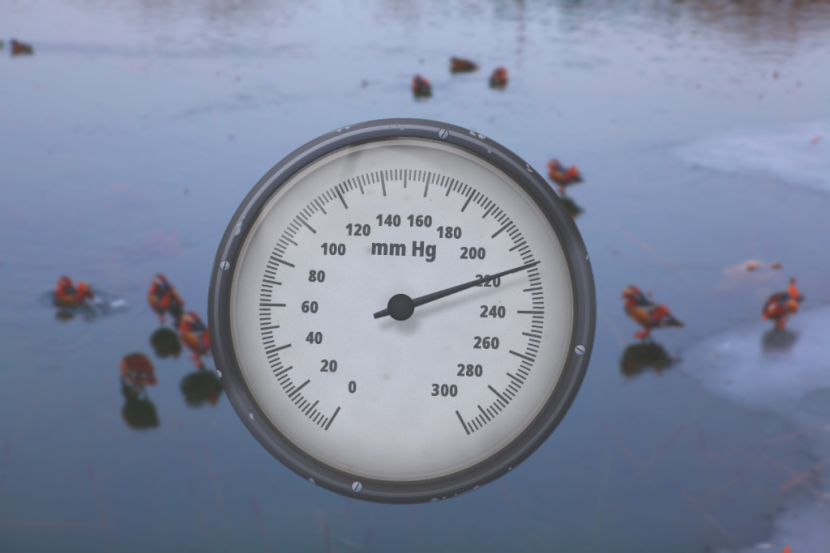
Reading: 220 mmHg
